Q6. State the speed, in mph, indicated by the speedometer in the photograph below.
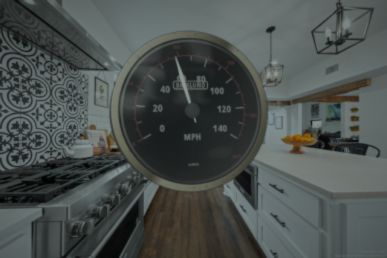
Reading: 60 mph
